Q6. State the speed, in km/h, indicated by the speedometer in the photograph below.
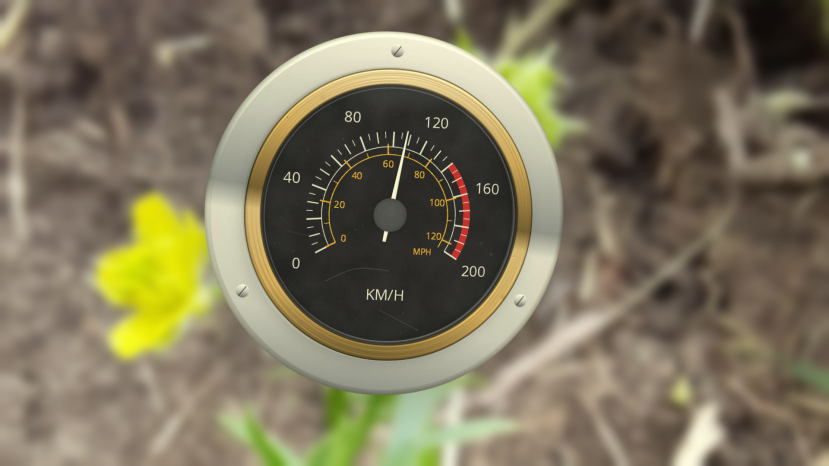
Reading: 107.5 km/h
